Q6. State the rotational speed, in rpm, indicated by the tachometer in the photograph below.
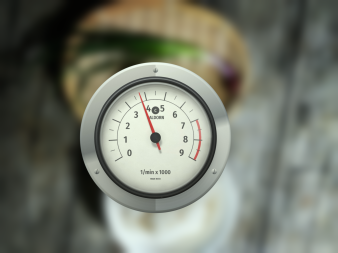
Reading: 3750 rpm
